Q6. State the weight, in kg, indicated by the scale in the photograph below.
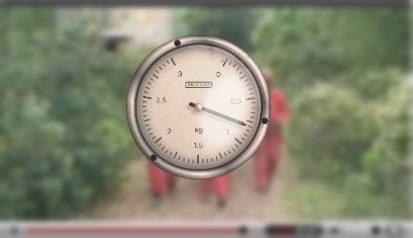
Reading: 0.8 kg
